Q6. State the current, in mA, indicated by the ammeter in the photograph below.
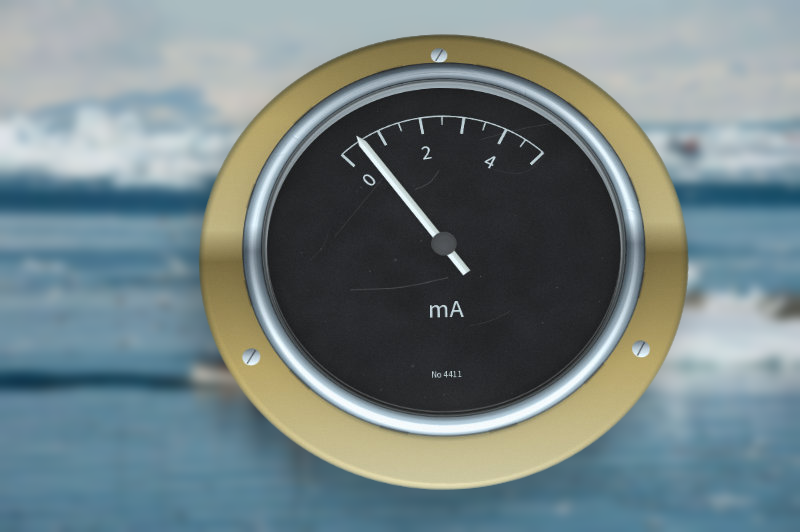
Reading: 0.5 mA
